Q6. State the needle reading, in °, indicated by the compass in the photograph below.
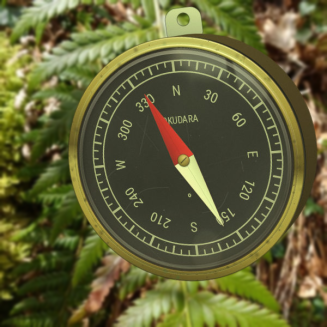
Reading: 335 °
